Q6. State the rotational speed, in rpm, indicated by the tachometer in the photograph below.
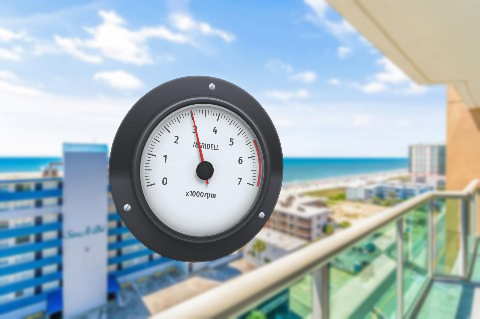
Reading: 3000 rpm
